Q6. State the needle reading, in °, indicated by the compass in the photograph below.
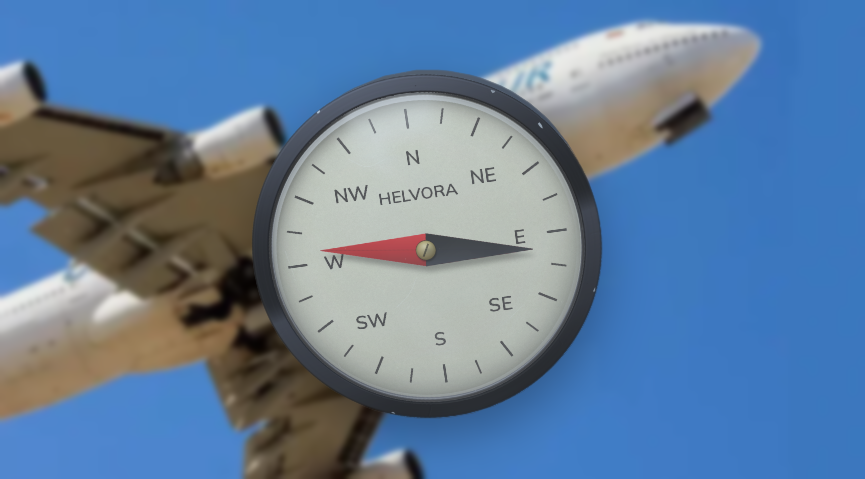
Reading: 277.5 °
